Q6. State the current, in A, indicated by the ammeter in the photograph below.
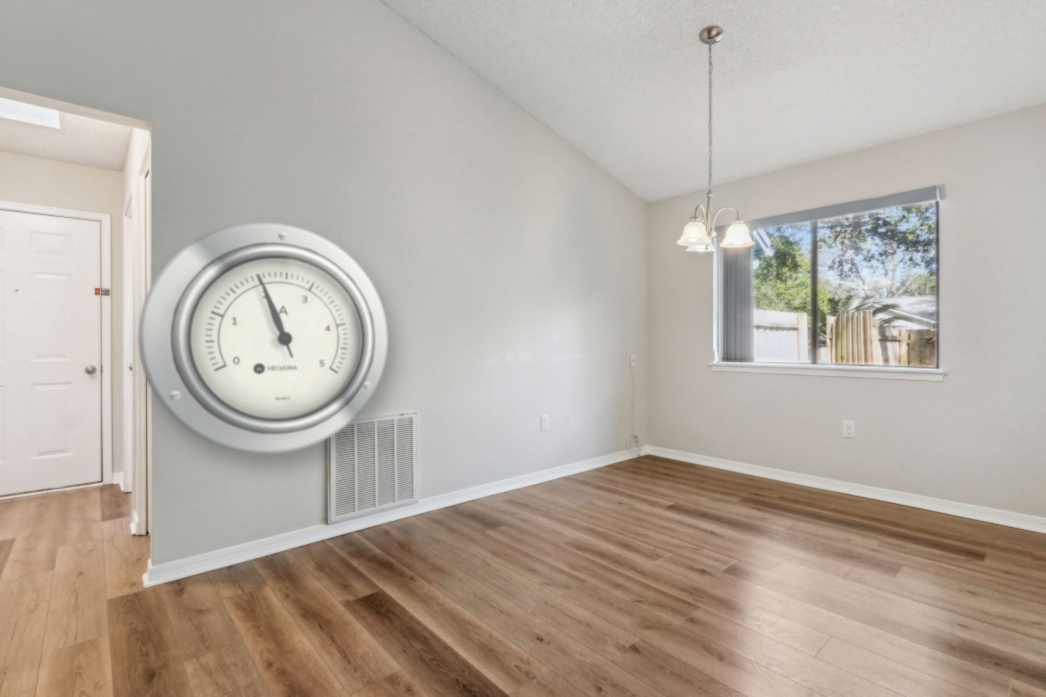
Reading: 2 A
